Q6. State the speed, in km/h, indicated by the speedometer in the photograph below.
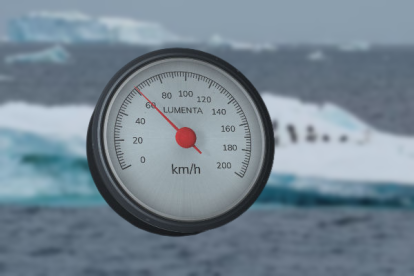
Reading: 60 km/h
